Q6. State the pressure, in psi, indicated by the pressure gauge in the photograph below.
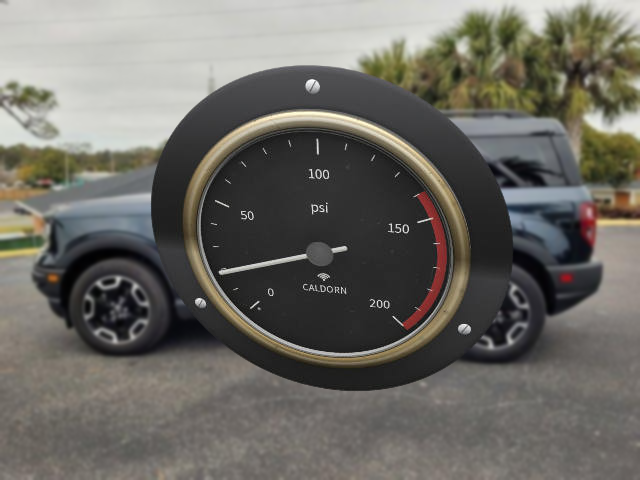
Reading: 20 psi
